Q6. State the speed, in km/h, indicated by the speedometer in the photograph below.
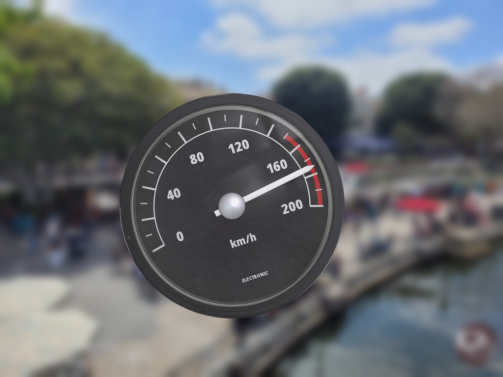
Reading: 175 km/h
